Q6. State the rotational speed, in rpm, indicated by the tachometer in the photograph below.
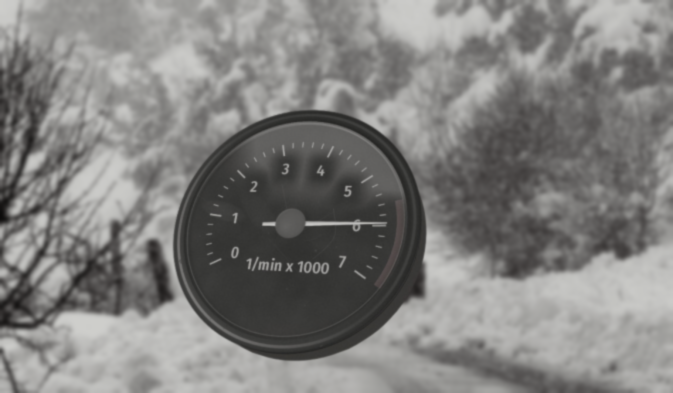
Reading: 6000 rpm
